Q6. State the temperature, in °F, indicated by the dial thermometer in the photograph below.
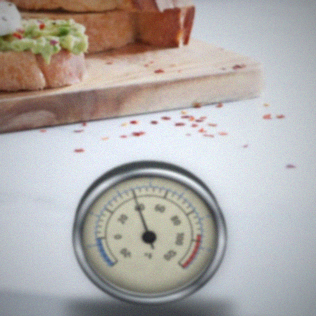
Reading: 40 °F
